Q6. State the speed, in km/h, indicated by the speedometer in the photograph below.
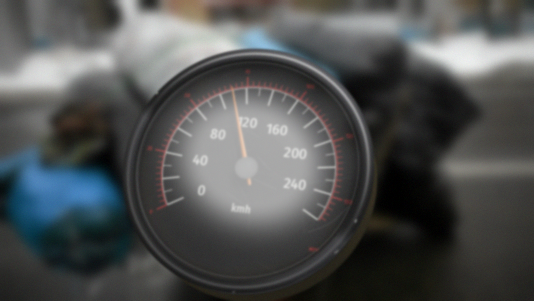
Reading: 110 km/h
